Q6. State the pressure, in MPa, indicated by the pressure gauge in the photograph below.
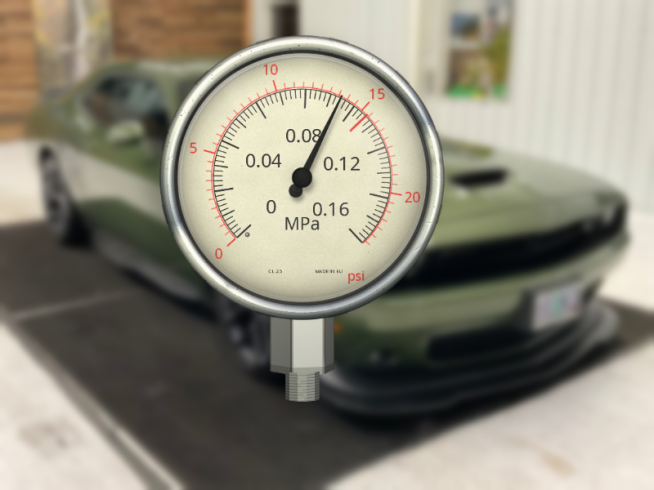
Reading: 0.094 MPa
